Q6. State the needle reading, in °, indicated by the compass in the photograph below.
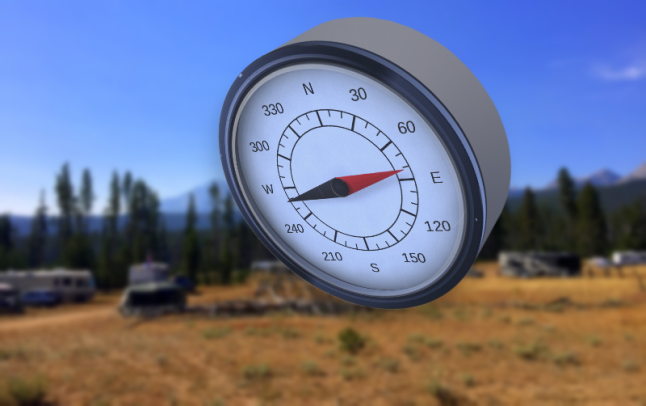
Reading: 80 °
